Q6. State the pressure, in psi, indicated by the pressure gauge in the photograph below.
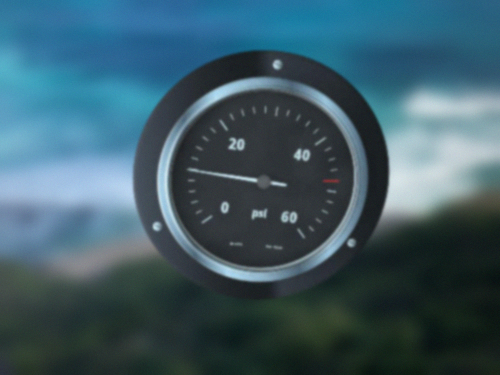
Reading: 10 psi
